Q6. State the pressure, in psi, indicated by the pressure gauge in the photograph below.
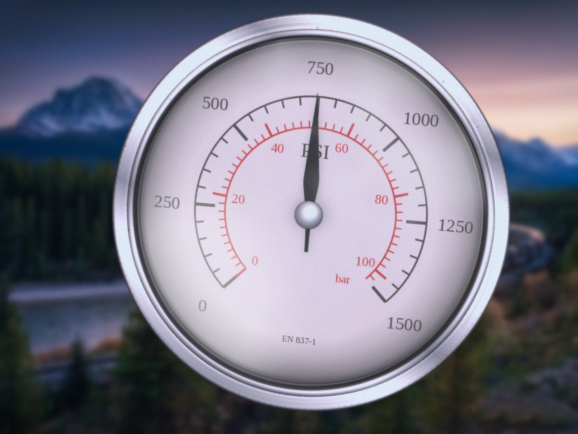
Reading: 750 psi
